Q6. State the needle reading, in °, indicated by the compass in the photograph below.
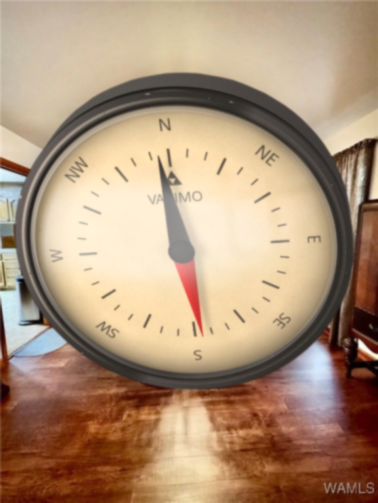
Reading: 175 °
